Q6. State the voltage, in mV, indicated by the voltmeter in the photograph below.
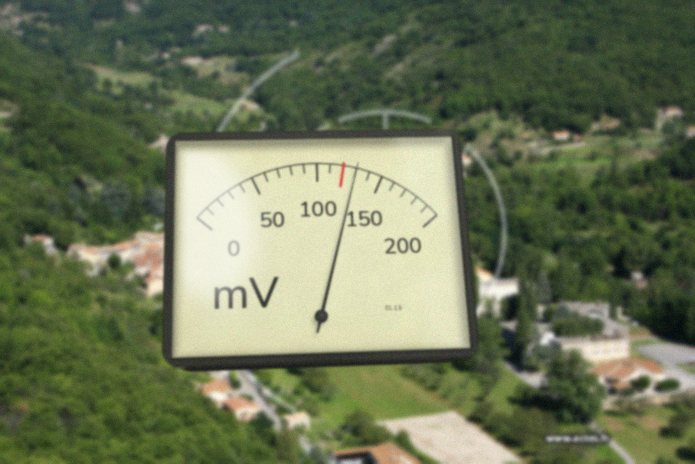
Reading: 130 mV
